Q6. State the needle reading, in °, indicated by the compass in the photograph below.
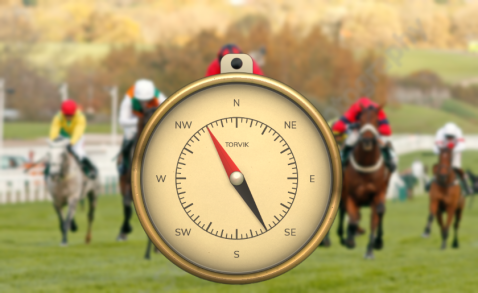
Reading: 330 °
